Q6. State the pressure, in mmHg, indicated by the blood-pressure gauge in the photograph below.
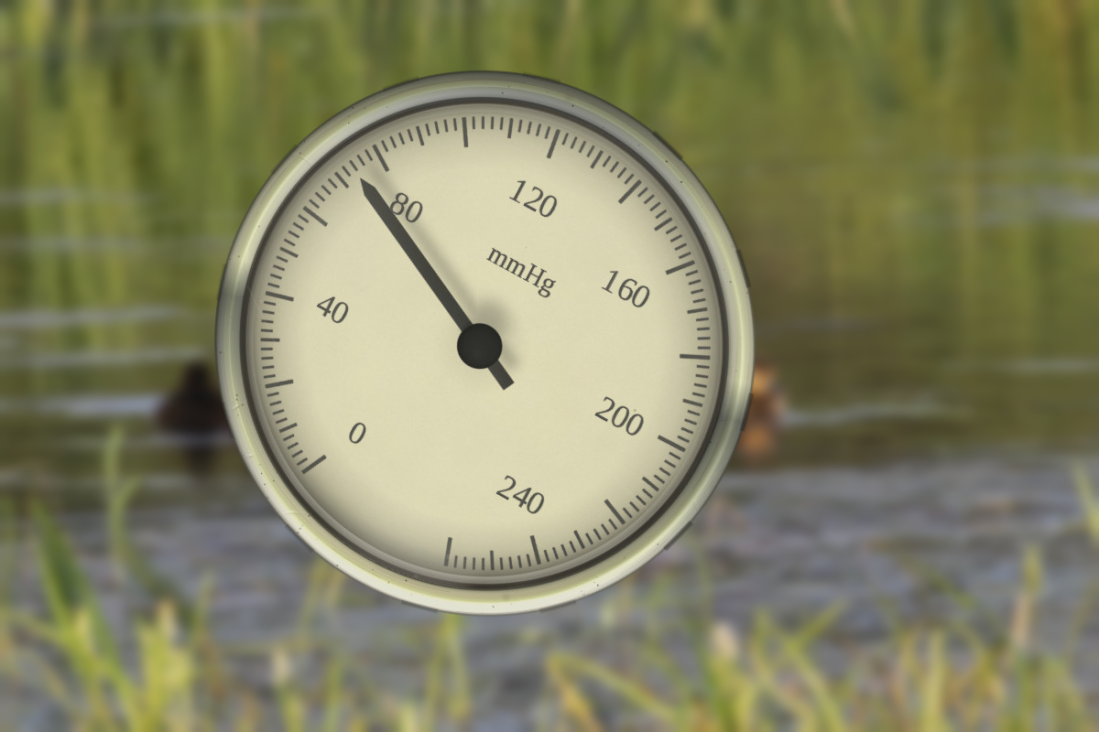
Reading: 74 mmHg
